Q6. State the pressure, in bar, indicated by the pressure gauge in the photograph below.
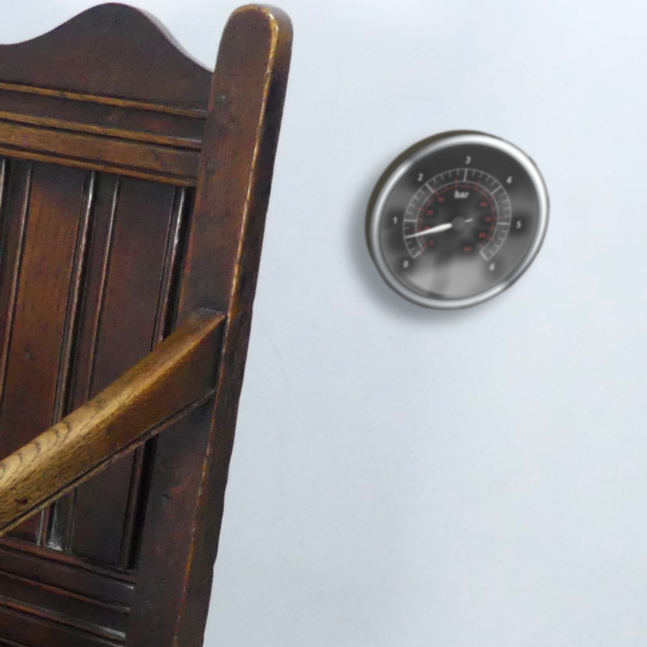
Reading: 0.6 bar
